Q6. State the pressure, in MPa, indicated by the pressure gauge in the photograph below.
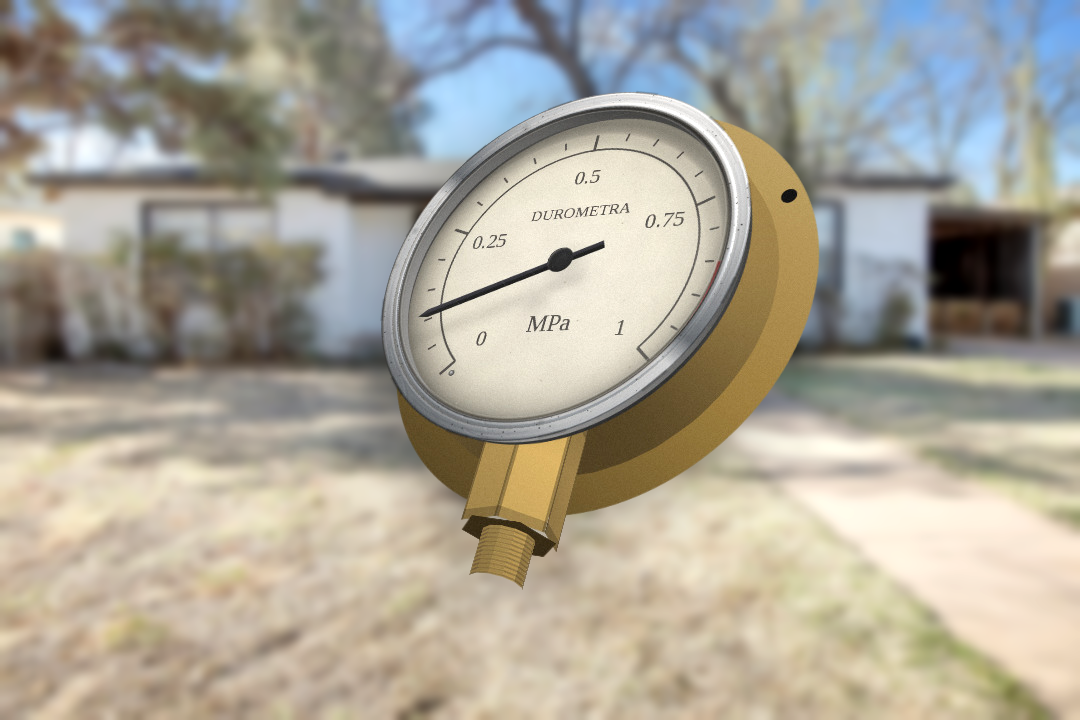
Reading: 0.1 MPa
